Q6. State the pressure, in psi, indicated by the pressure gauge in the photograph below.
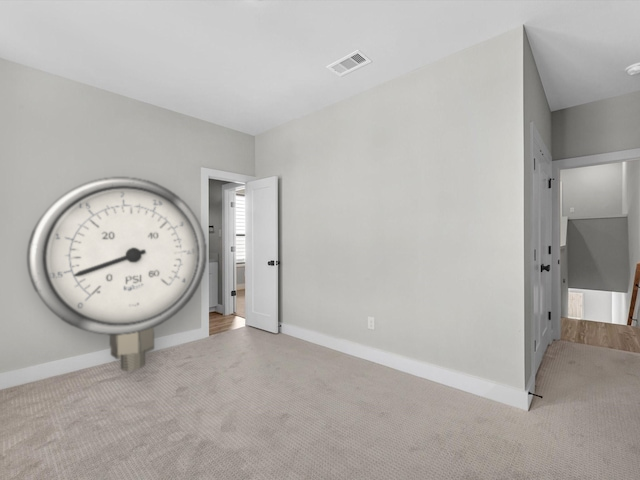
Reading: 6 psi
